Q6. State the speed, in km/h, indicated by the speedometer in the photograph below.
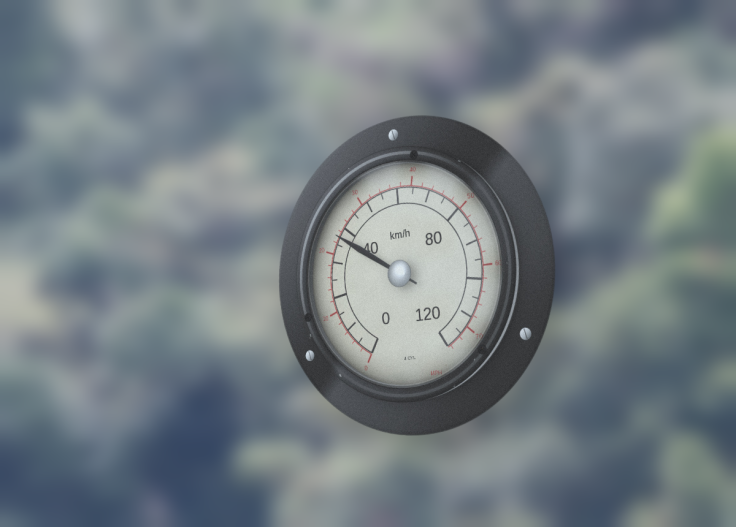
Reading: 37.5 km/h
